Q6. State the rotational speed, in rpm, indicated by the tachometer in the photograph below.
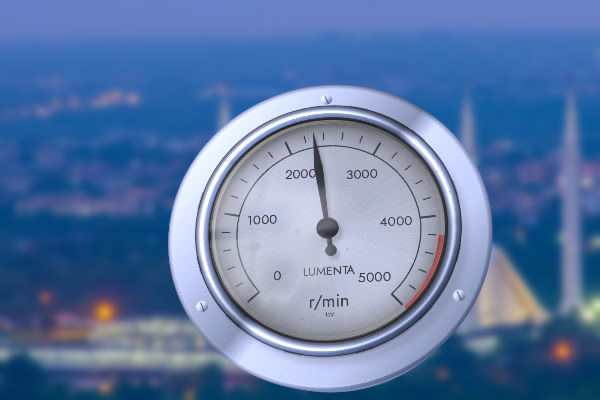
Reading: 2300 rpm
